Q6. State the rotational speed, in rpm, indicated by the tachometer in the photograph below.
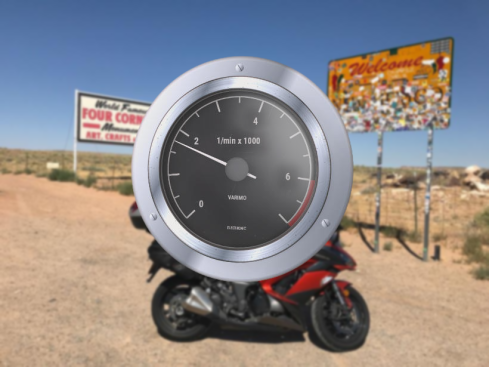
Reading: 1750 rpm
